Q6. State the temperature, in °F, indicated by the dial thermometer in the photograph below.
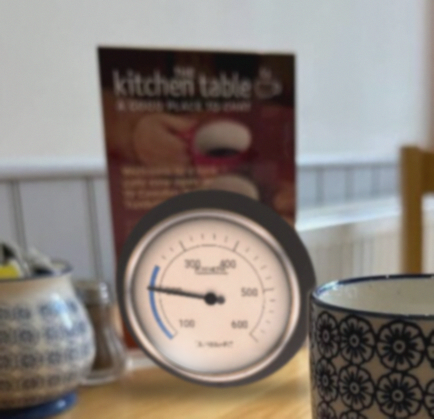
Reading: 200 °F
